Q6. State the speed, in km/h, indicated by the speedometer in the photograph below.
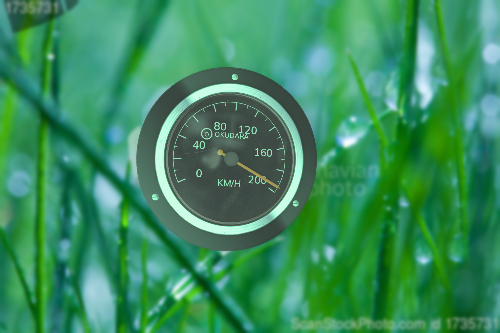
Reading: 195 km/h
